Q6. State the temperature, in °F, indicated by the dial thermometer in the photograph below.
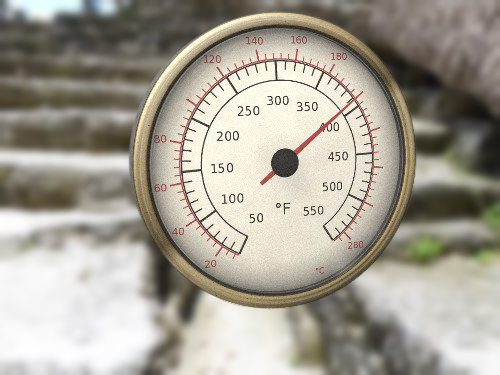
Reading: 390 °F
